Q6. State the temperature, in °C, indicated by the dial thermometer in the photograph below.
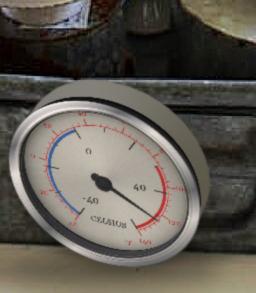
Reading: 50 °C
